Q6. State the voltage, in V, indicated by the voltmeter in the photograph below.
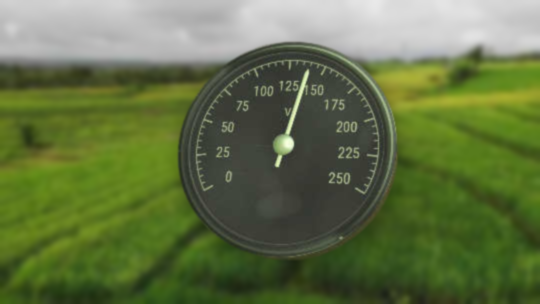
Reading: 140 V
